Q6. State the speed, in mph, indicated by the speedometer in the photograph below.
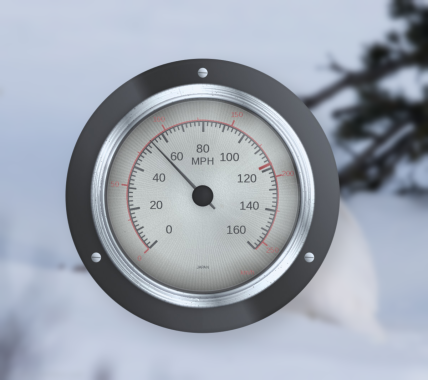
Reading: 54 mph
